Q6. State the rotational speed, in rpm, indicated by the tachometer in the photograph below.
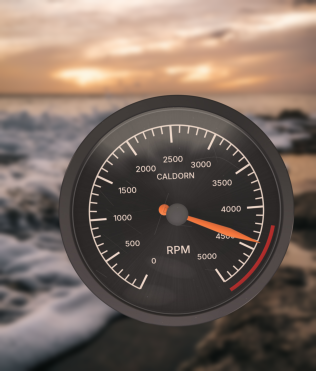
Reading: 4400 rpm
